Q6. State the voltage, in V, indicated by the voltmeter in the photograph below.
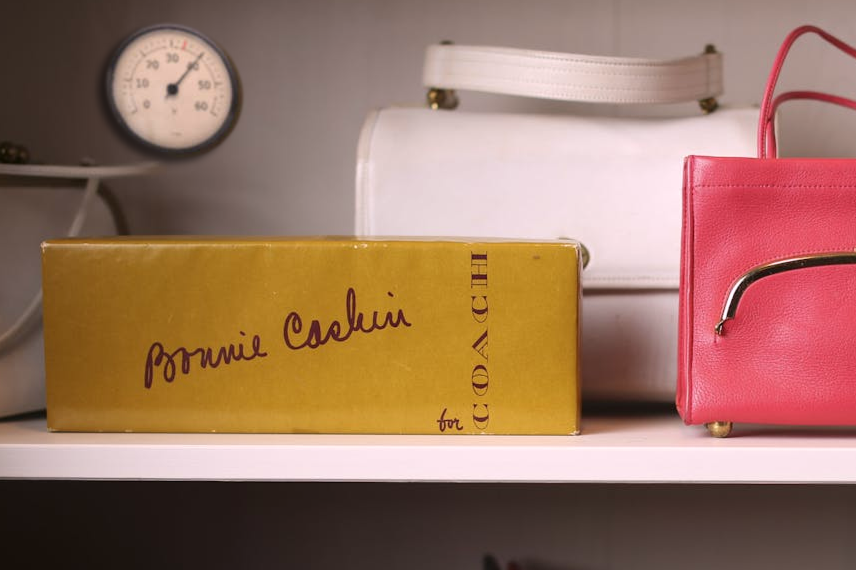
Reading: 40 V
